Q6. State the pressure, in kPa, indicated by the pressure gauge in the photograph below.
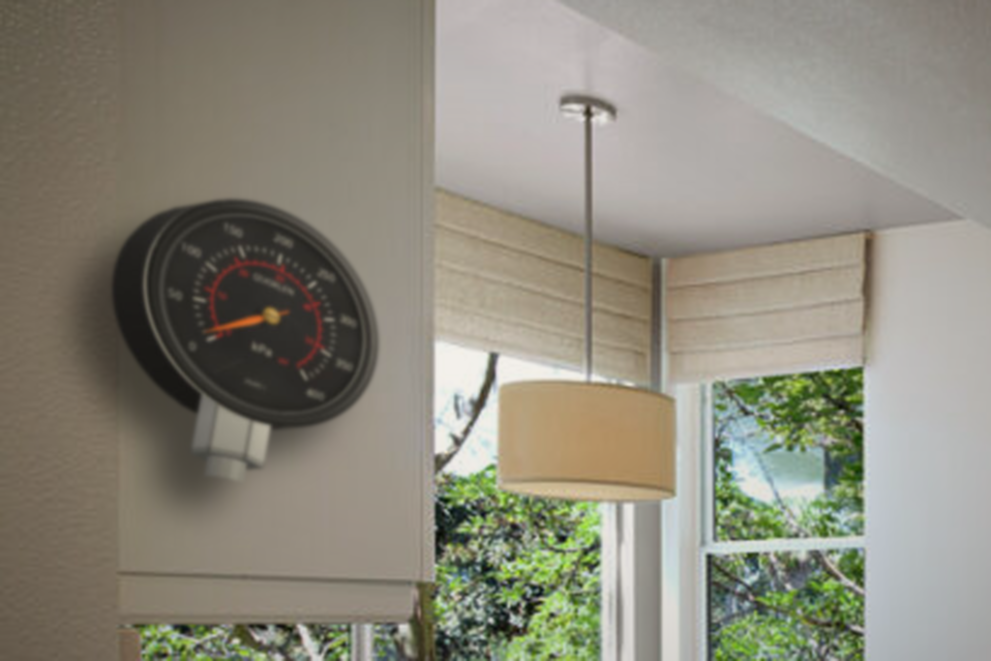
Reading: 10 kPa
